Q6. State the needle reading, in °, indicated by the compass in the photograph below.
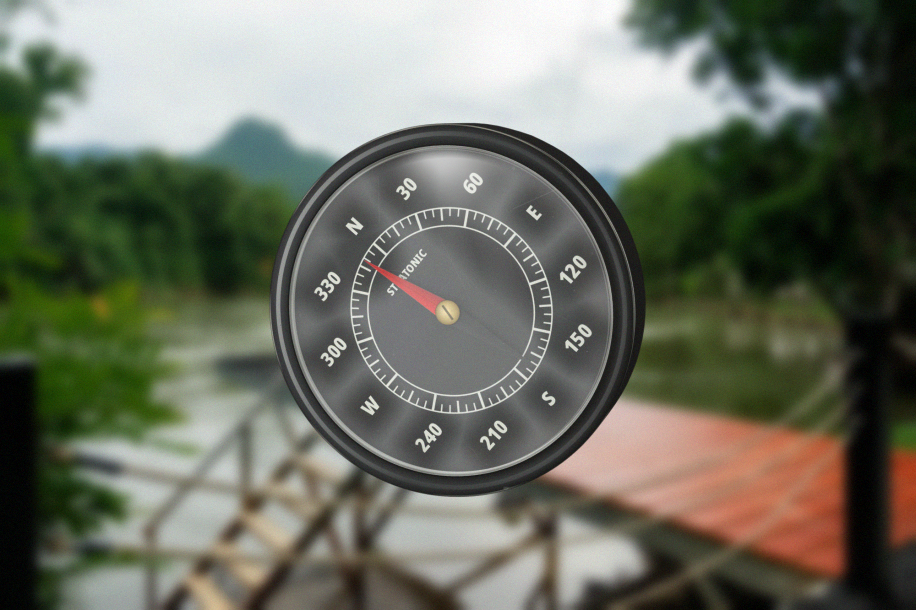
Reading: 350 °
